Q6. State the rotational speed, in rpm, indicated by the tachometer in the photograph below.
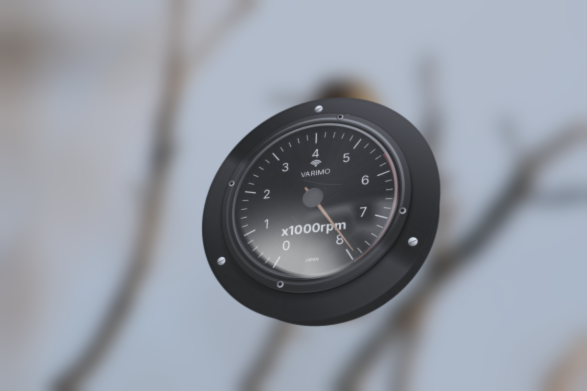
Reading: 7900 rpm
